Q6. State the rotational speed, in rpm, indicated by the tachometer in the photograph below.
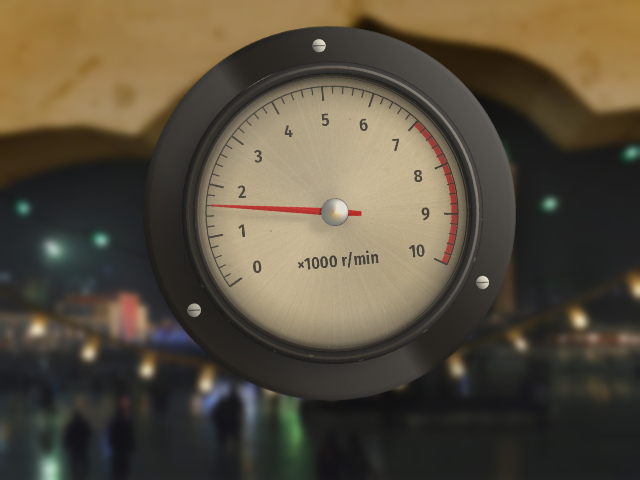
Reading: 1600 rpm
